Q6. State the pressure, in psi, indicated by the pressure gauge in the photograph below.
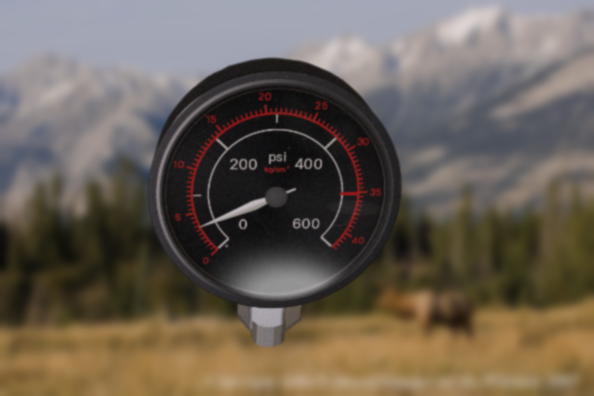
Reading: 50 psi
